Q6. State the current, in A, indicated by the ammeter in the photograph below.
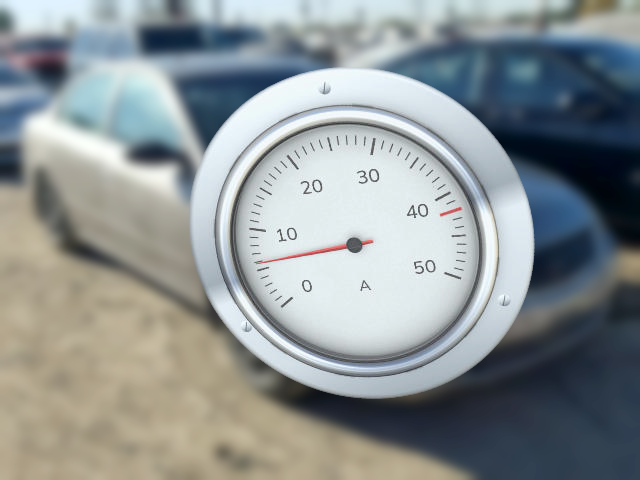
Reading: 6 A
